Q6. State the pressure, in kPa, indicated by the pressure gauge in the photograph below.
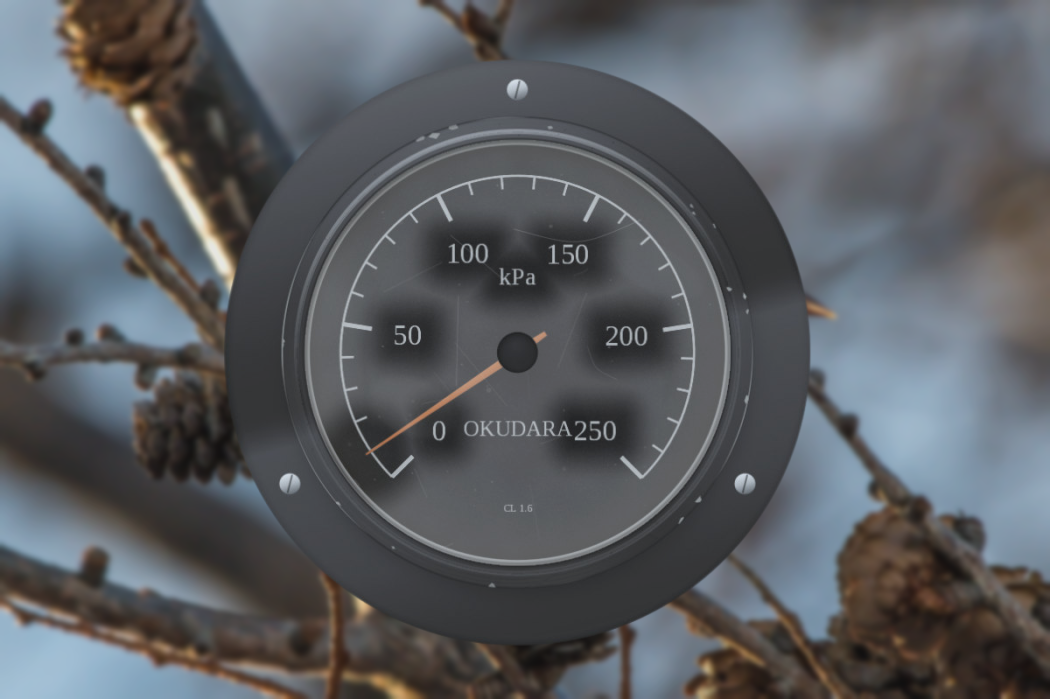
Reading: 10 kPa
